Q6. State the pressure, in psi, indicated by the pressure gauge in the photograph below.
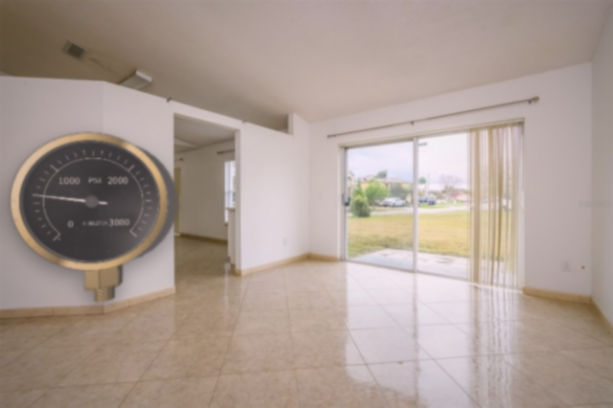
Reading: 600 psi
